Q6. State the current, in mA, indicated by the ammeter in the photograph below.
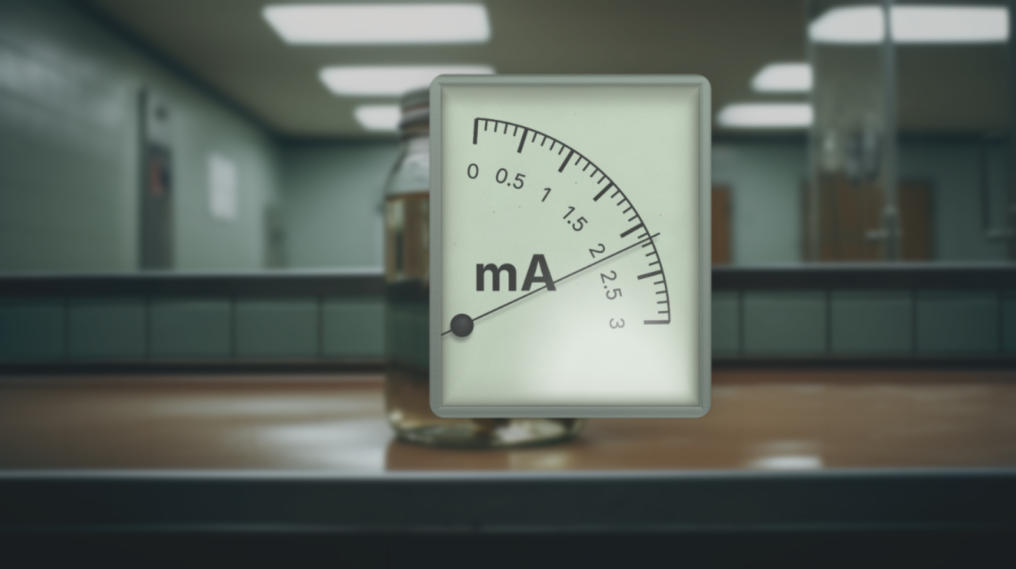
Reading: 2.15 mA
